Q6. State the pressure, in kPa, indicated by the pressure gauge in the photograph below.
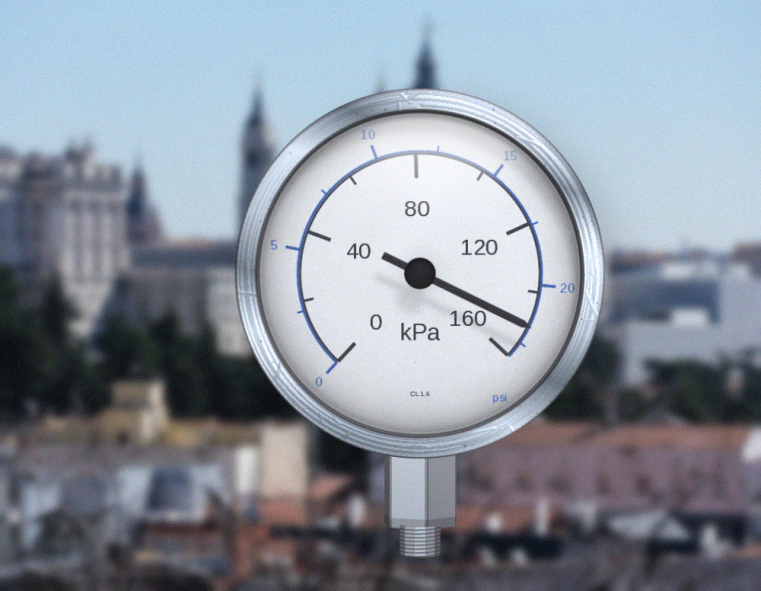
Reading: 150 kPa
